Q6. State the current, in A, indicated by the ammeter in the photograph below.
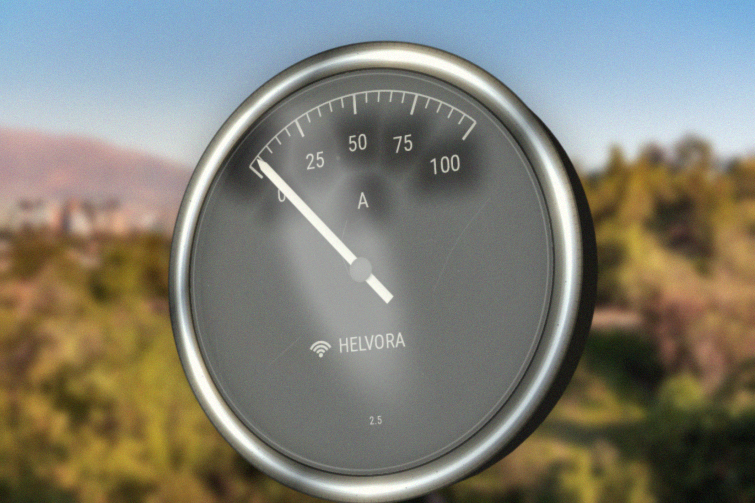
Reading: 5 A
